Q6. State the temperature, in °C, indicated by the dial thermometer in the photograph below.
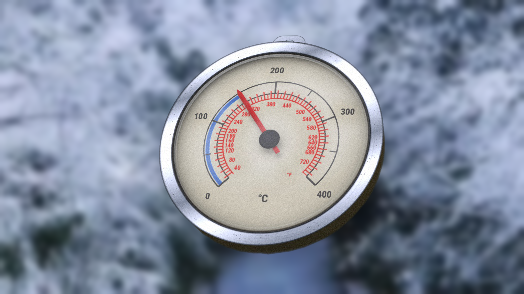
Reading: 150 °C
